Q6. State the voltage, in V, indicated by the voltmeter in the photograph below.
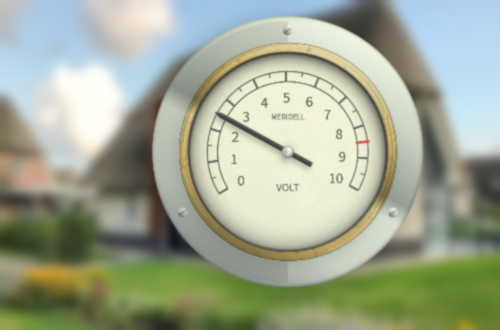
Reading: 2.5 V
